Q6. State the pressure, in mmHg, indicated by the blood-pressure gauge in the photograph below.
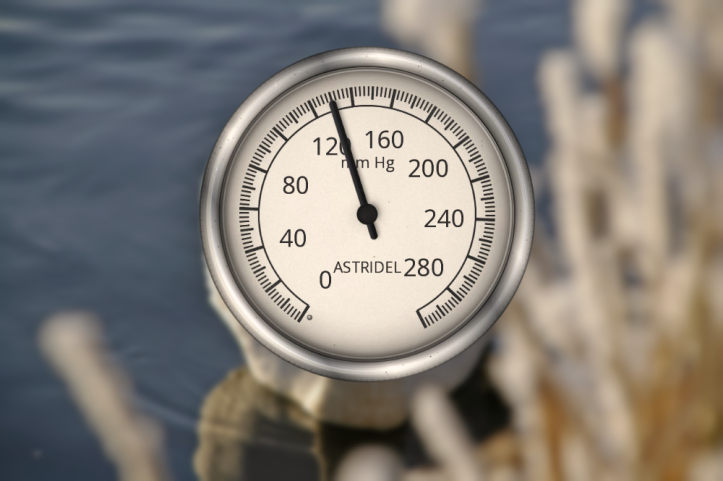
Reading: 130 mmHg
